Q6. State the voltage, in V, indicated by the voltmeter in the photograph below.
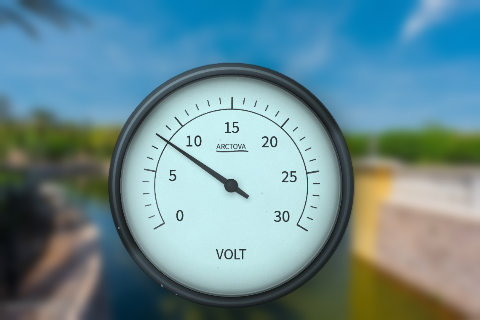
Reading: 8 V
